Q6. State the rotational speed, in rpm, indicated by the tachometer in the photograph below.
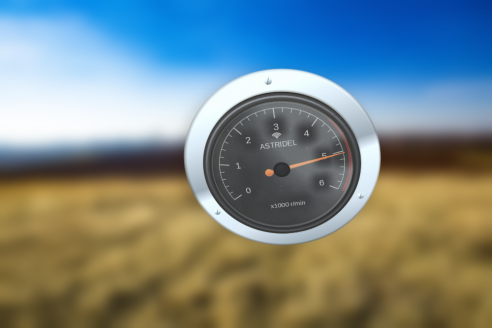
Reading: 5000 rpm
